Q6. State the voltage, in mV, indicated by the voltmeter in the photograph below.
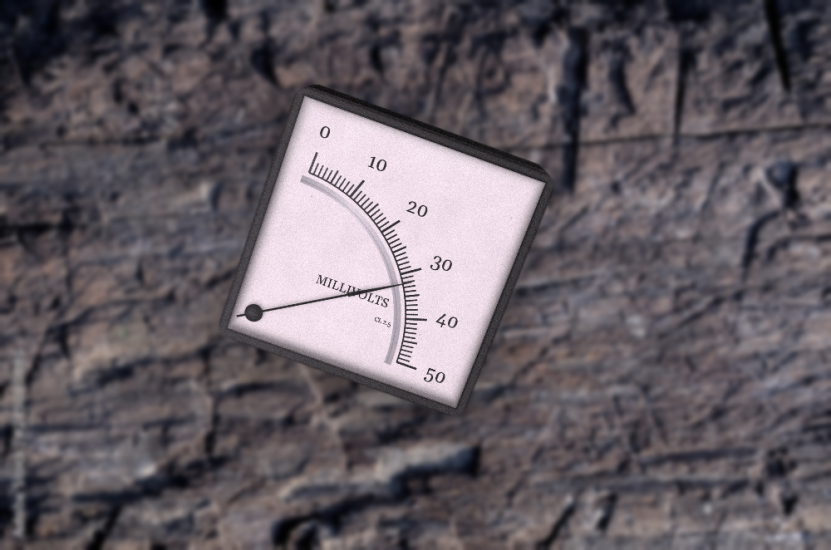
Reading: 32 mV
